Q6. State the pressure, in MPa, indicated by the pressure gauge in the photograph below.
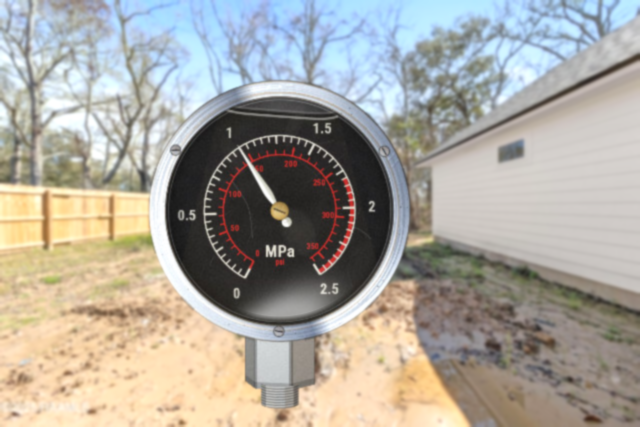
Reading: 1 MPa
